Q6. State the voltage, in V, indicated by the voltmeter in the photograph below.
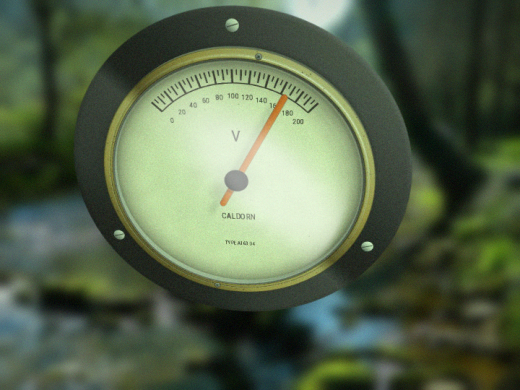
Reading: 165 V
